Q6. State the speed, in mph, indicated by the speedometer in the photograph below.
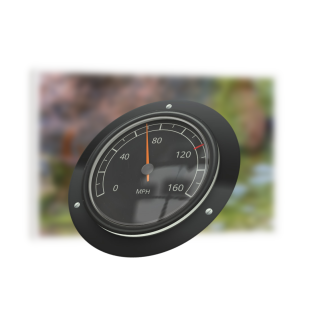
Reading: 70 mph
